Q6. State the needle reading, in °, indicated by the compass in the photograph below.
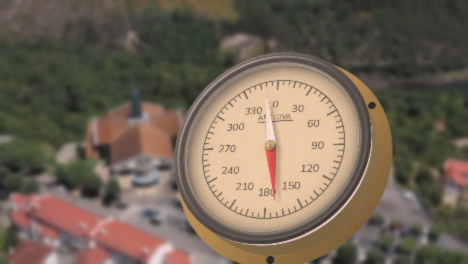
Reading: 170 °
